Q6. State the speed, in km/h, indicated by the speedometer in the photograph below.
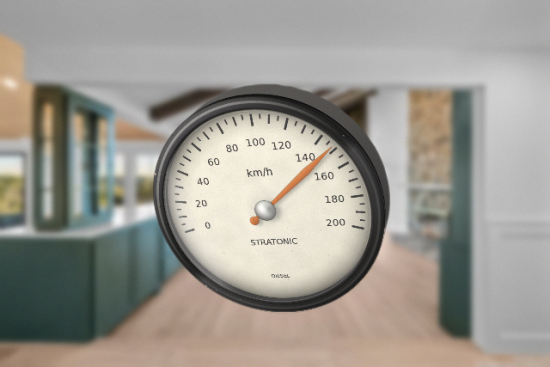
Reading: 147.5 km/h
